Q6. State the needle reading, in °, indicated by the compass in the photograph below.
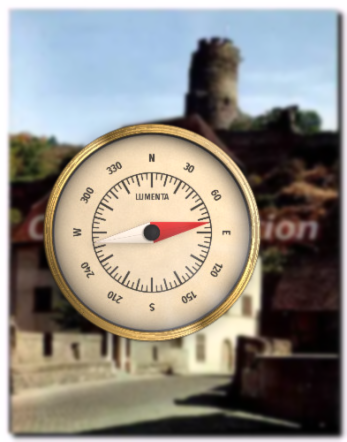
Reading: 80 °
